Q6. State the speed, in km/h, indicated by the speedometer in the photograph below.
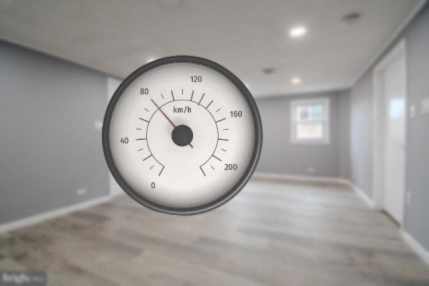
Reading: 80 km/h
